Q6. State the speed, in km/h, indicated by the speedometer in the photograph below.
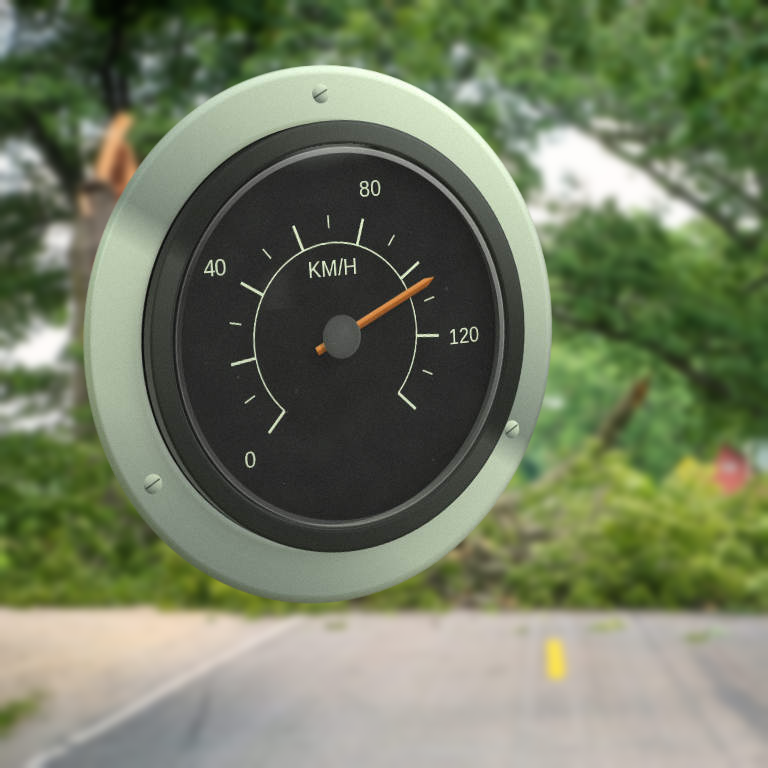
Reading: 105 km/h
